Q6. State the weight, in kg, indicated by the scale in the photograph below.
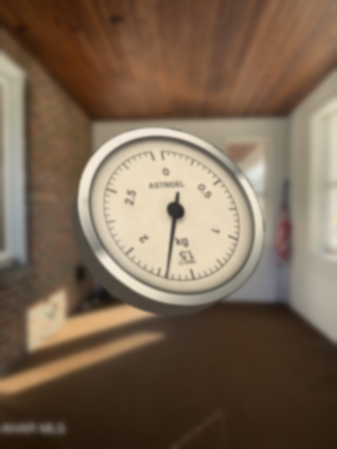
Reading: 1.7 kg
